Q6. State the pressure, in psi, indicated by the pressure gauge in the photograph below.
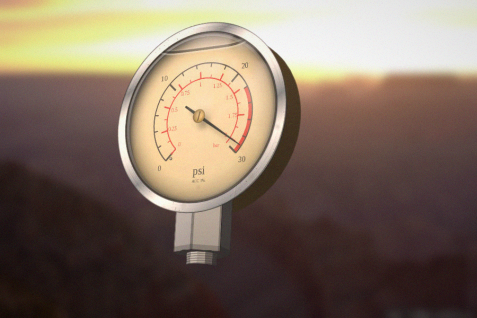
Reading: 29 psi
